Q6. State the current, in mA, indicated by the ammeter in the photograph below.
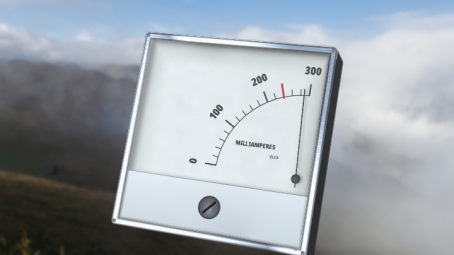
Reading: 290 mA
